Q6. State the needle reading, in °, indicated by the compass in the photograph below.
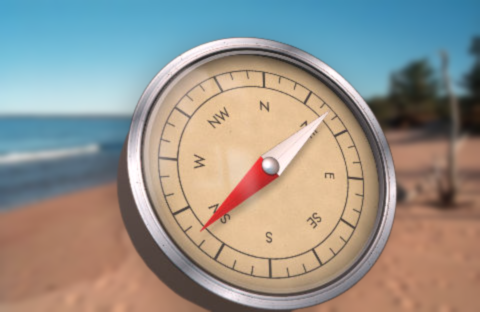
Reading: 225 °
